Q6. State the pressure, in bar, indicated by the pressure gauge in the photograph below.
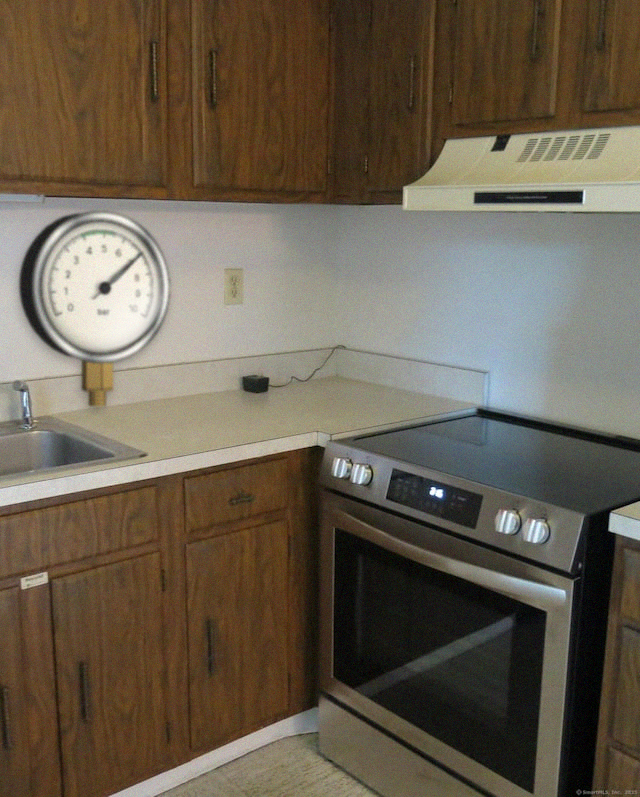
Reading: 7 bar
